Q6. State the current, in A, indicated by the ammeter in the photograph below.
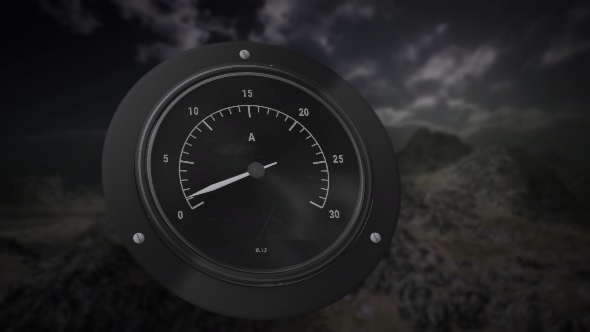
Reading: 1 A
